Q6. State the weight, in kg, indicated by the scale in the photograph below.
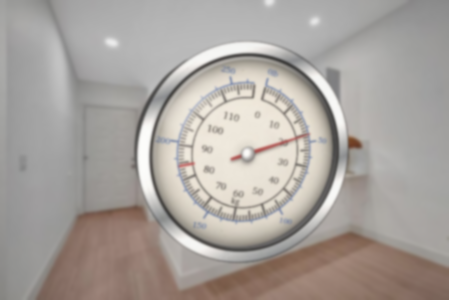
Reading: 20 kg
